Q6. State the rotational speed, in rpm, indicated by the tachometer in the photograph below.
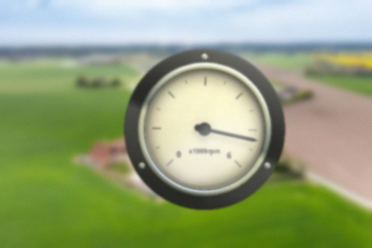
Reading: 5250 rpm
